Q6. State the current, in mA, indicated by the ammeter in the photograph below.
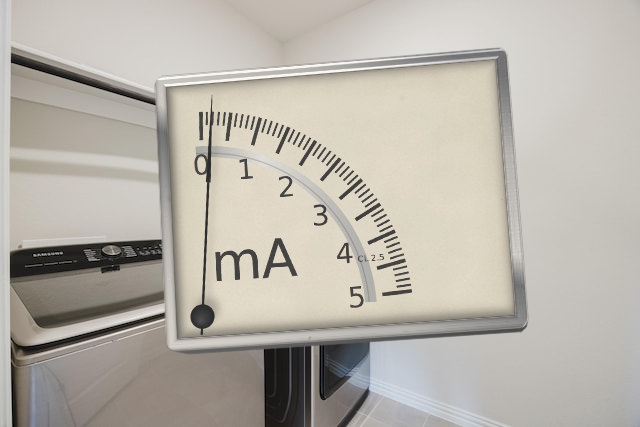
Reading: 0.2 mA
